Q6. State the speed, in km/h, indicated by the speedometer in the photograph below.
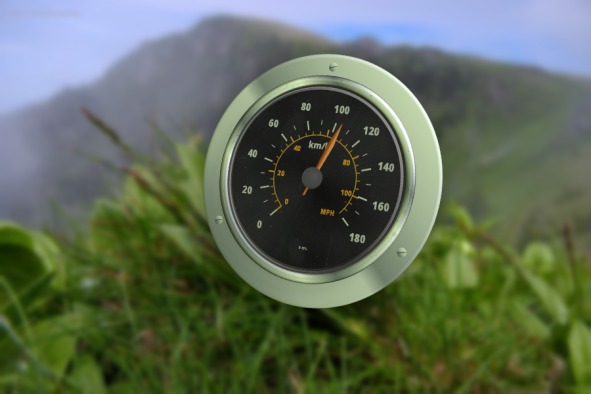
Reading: 105 km/h
